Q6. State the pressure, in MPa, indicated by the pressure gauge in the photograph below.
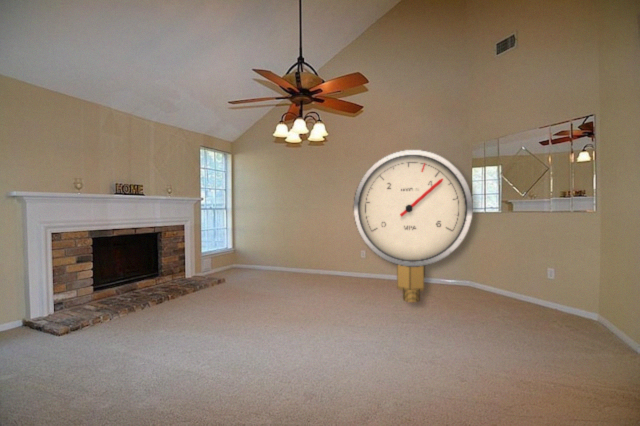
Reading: 4.25 MPa
